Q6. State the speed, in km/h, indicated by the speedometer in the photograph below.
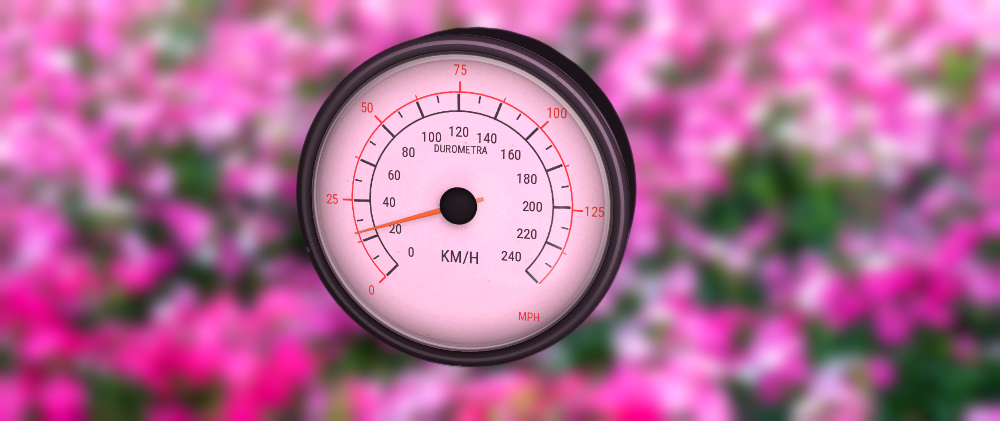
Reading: 25 km/h
